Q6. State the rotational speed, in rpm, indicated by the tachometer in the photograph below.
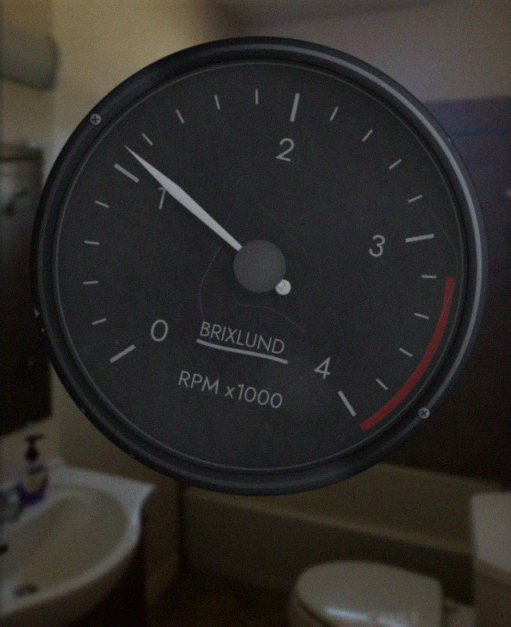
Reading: 1100 rpm
